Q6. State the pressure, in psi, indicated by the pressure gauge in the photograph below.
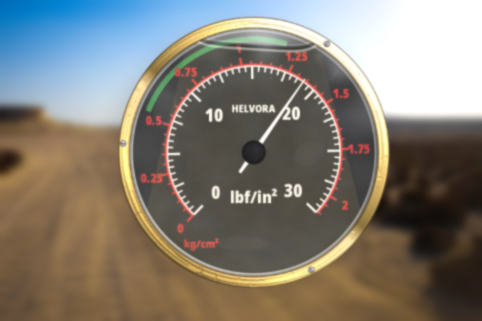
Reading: 19 psi
